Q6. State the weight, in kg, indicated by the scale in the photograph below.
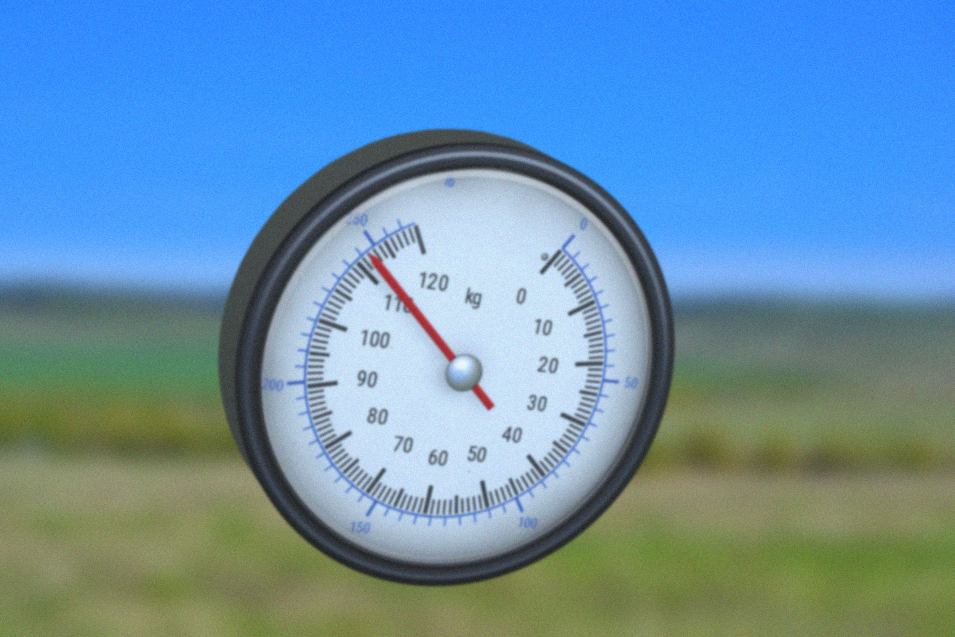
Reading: 112 kg
